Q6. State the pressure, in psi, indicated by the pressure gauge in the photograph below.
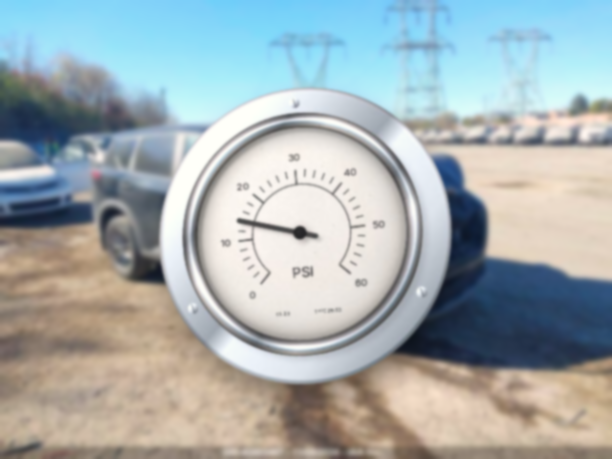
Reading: 14 psi
